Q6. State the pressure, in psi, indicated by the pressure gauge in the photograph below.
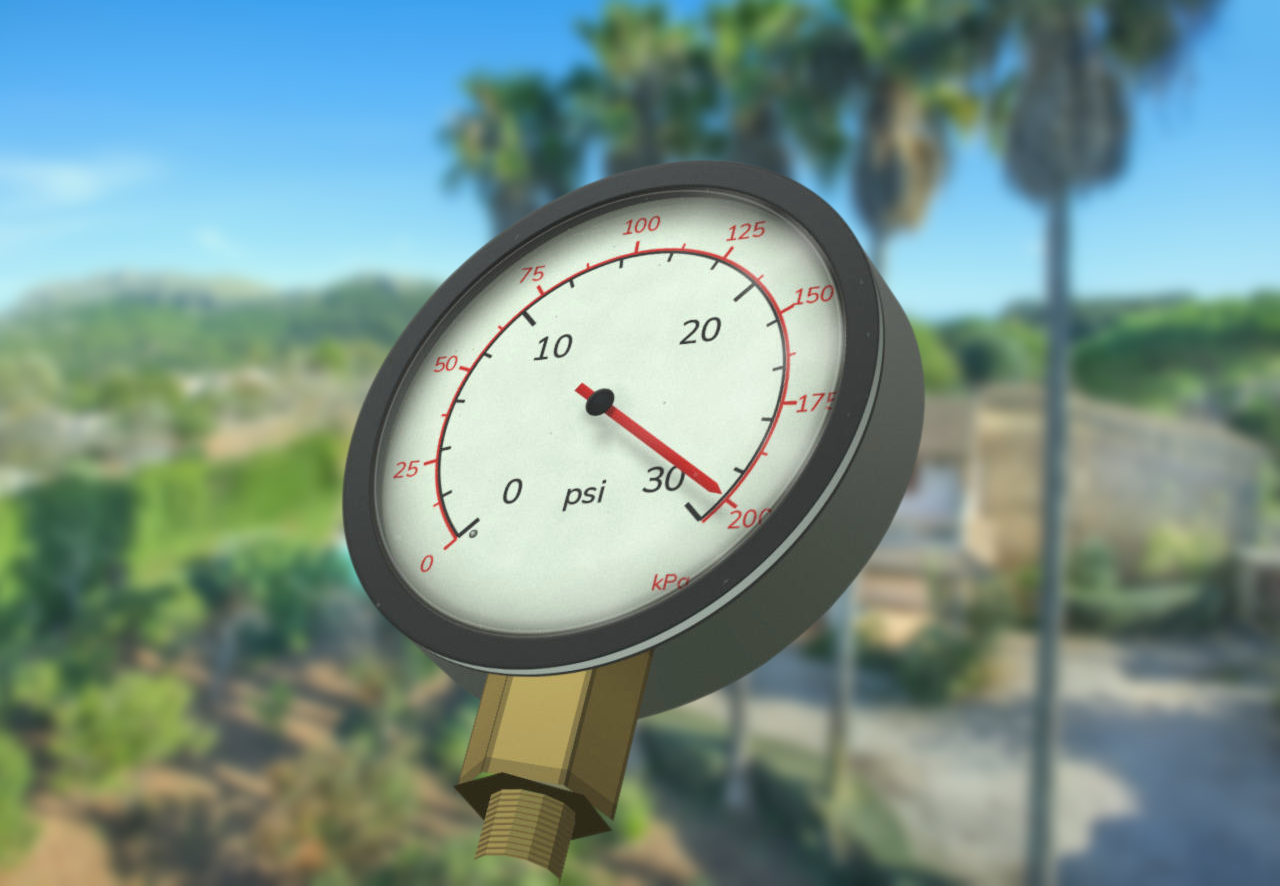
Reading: 29 psi
